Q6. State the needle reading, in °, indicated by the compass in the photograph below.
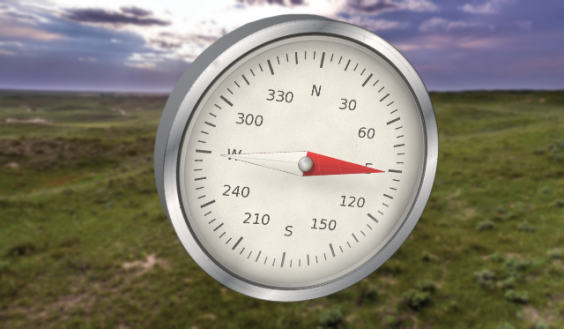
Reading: 90 °
